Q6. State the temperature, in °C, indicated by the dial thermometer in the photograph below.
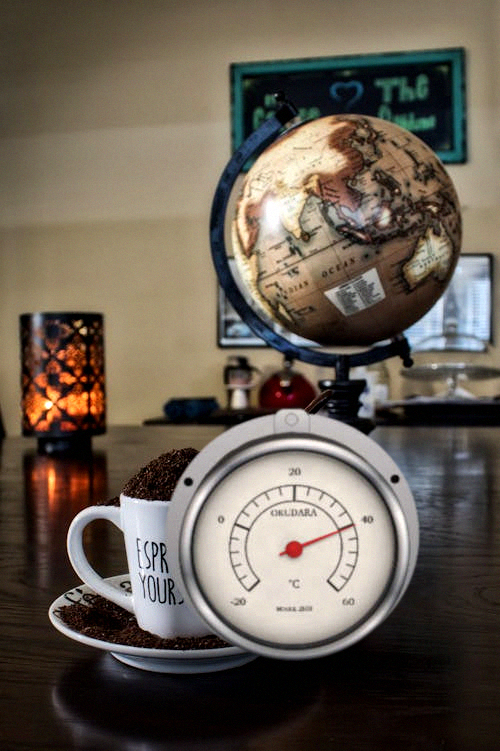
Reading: 40 °C
